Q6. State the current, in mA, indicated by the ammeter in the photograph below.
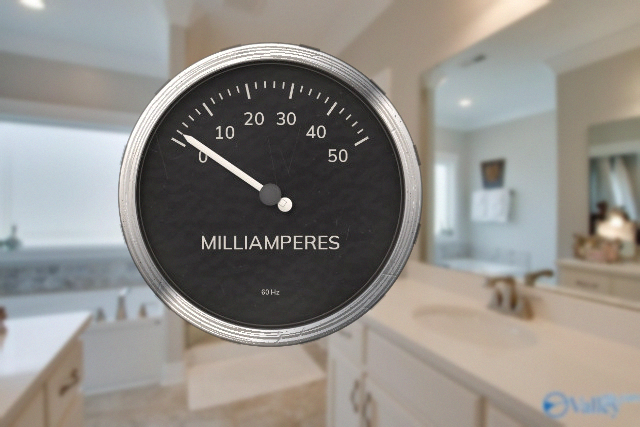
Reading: 2 mA
